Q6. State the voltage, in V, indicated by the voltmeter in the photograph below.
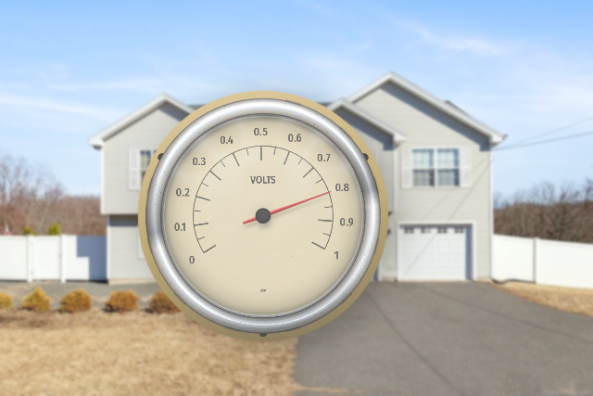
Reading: 0.8 V
